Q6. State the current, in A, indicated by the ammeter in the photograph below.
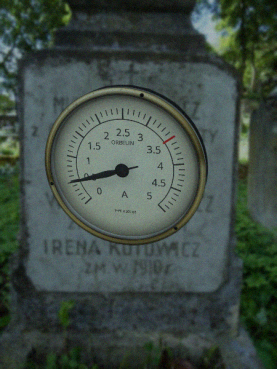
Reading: 0.5 A
